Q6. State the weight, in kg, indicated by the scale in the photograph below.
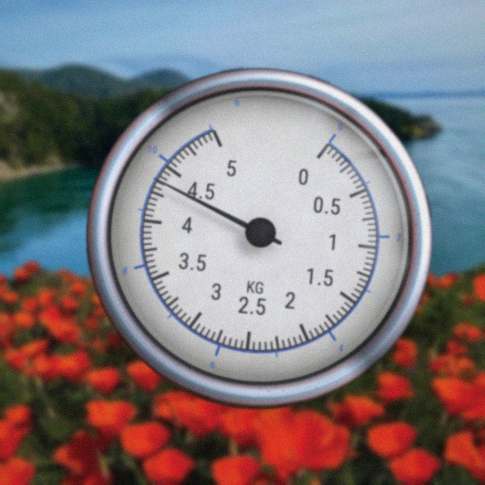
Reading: 4.35 kg
